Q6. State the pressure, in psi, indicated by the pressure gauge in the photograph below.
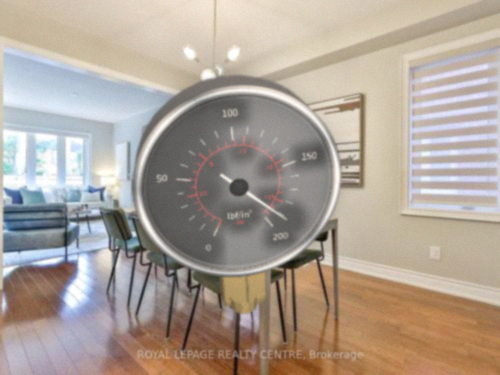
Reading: 190 psi
